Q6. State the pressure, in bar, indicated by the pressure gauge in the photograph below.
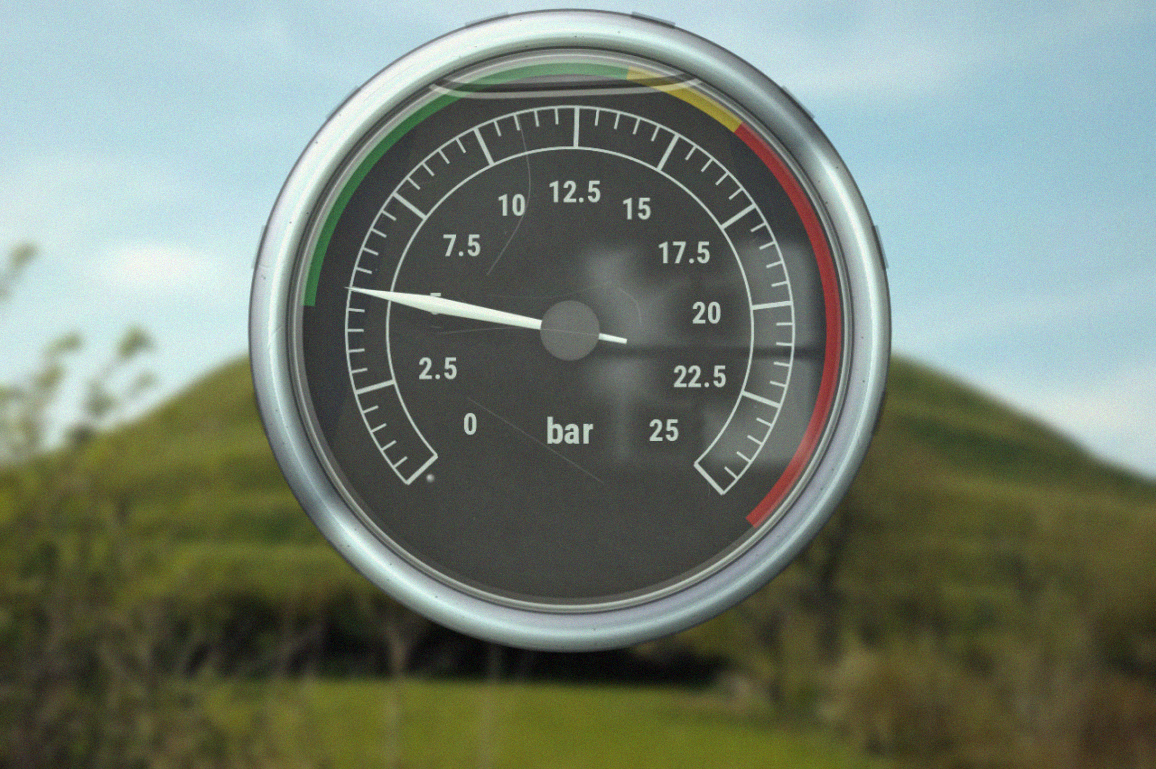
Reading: 5 bar
